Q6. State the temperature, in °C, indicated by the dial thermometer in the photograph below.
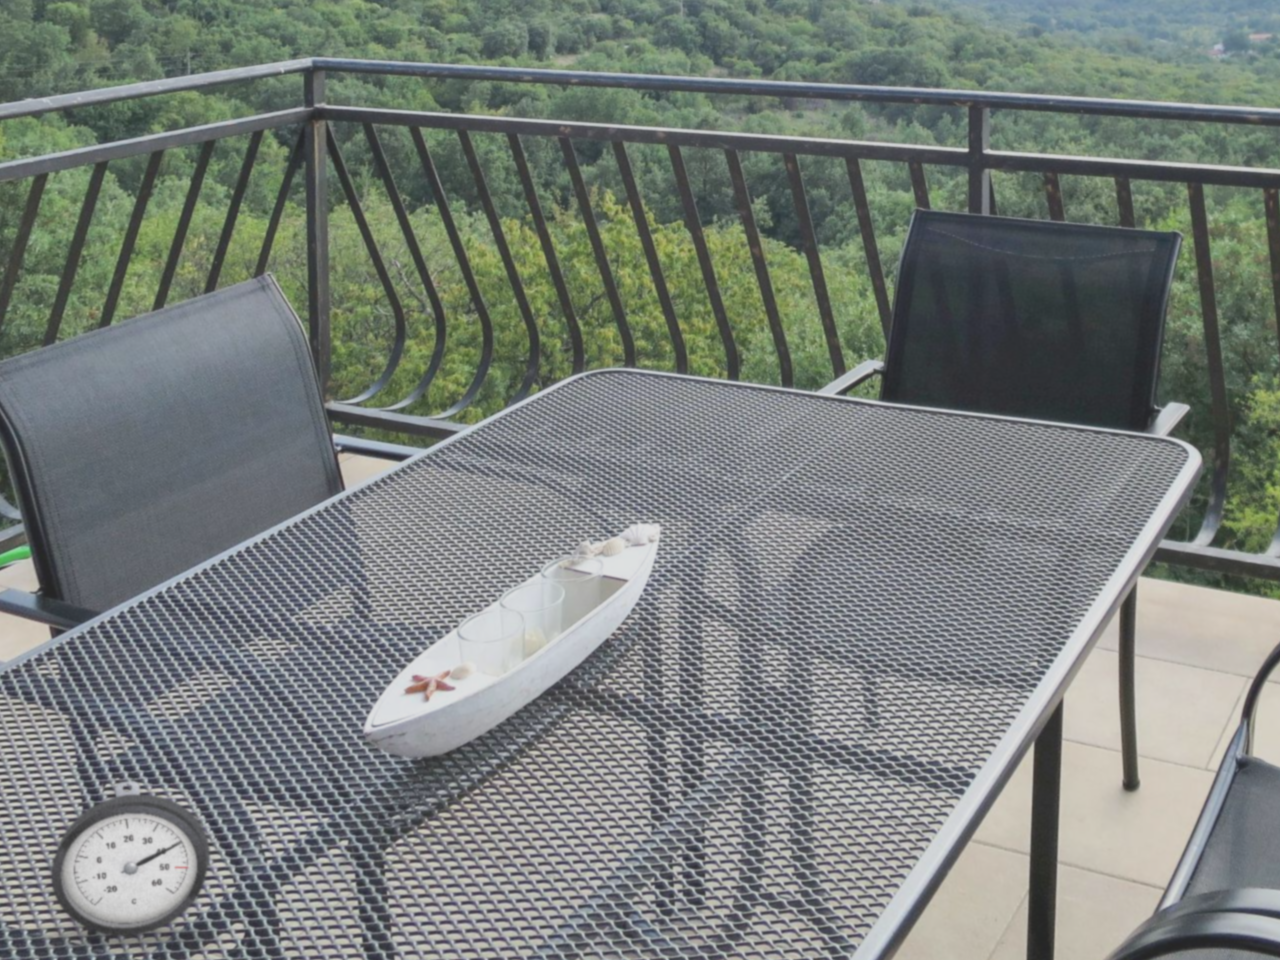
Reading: 40 °C
